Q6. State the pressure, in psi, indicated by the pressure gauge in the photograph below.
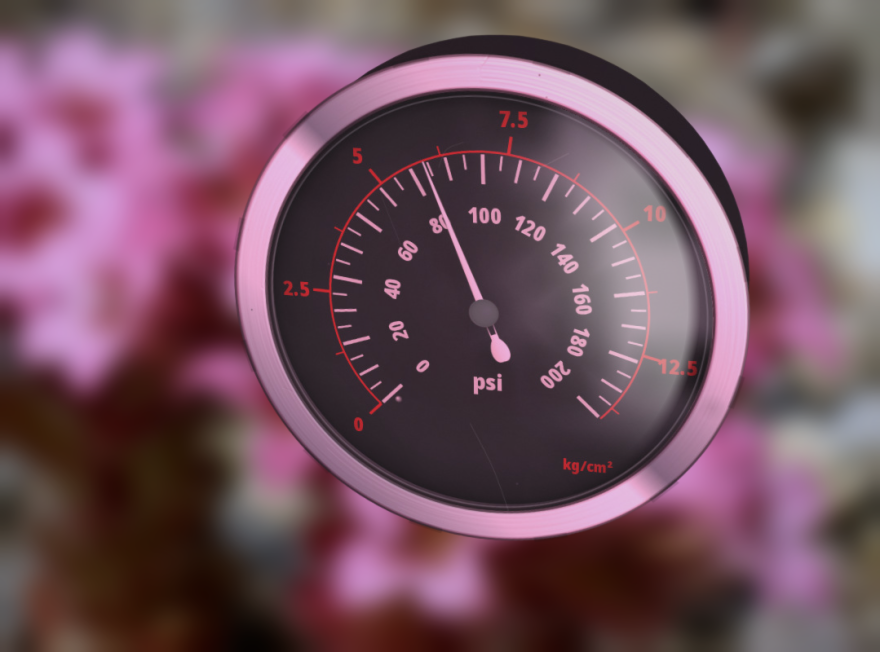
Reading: 85 psi
